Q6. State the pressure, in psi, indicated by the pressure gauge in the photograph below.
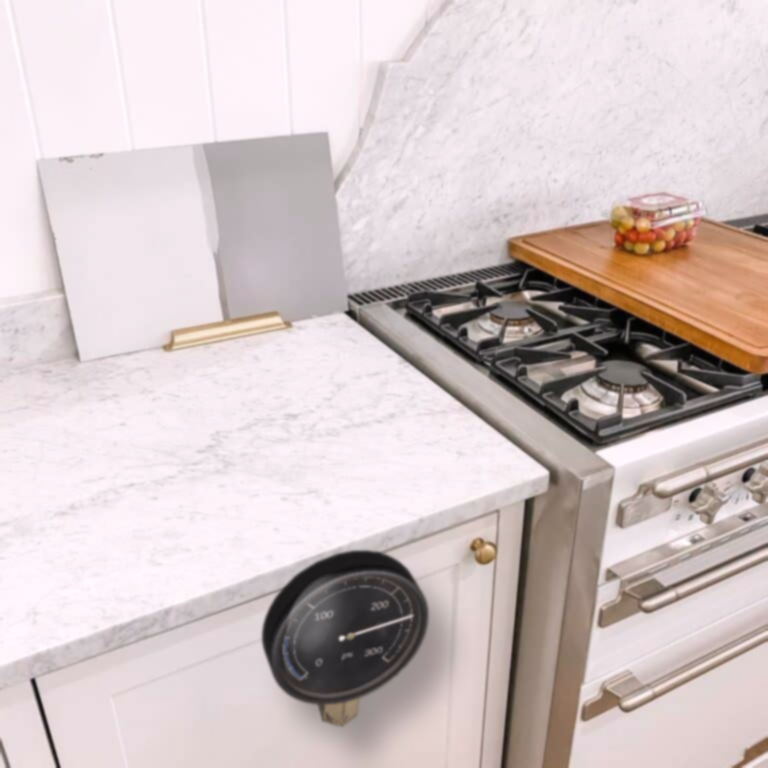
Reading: 240 psi
